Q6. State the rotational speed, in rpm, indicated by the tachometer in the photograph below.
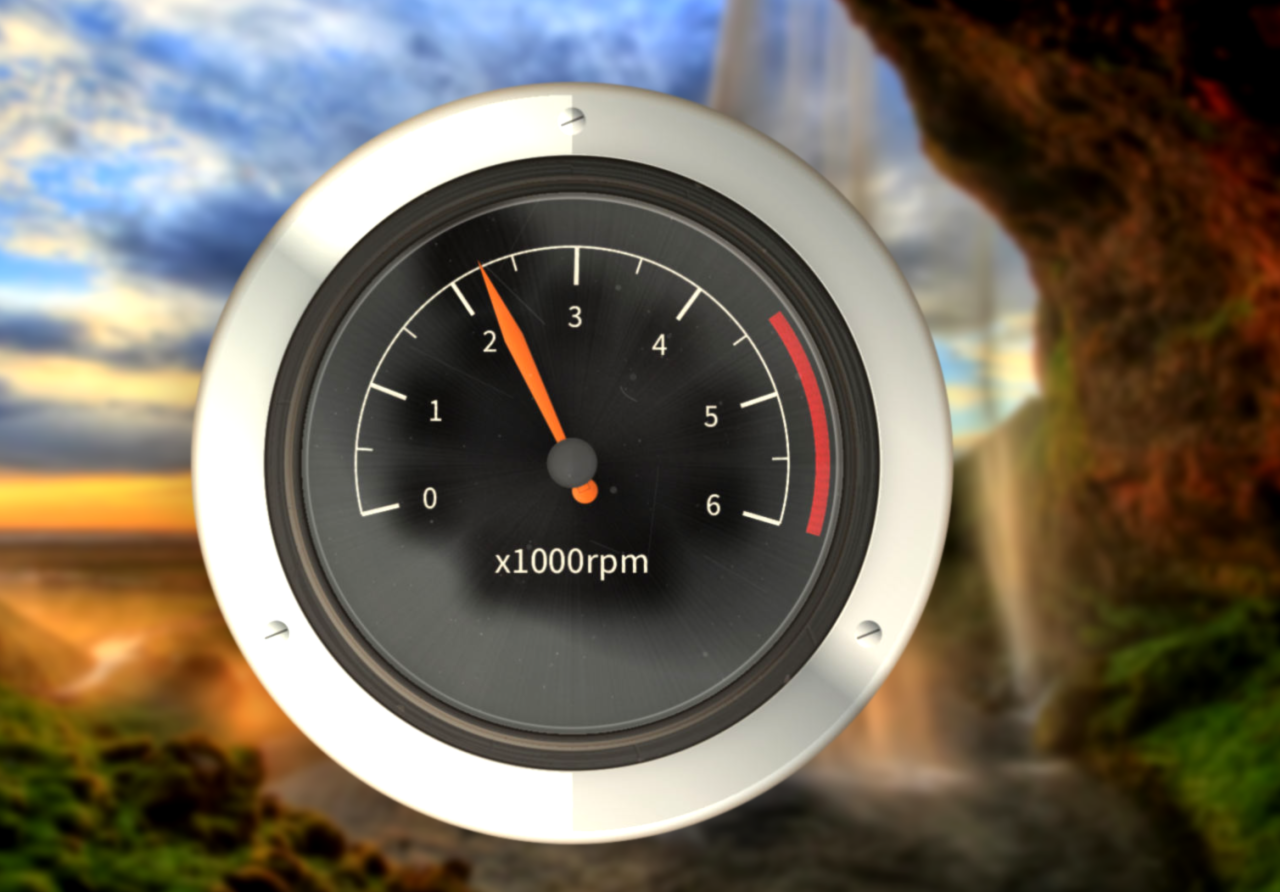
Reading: 2250 rpm
